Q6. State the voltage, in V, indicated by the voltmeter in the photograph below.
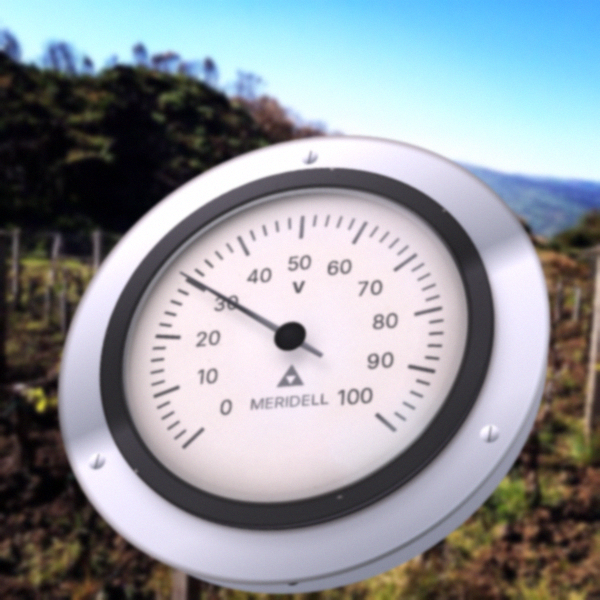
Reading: 30 V
